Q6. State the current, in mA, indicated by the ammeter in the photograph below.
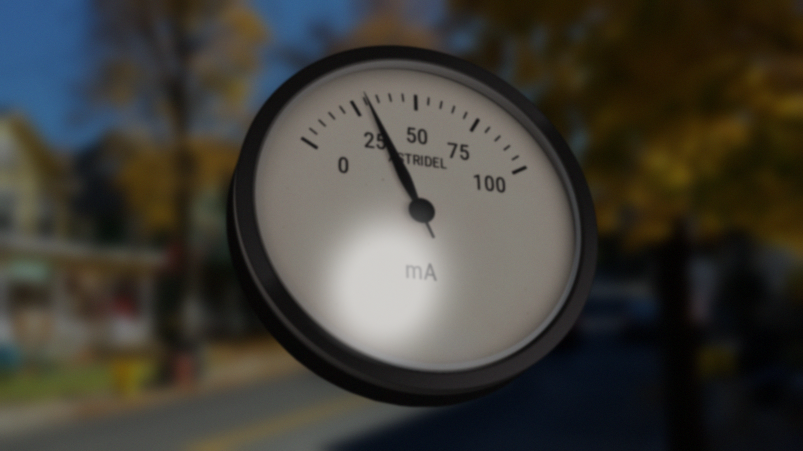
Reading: 30 mA
